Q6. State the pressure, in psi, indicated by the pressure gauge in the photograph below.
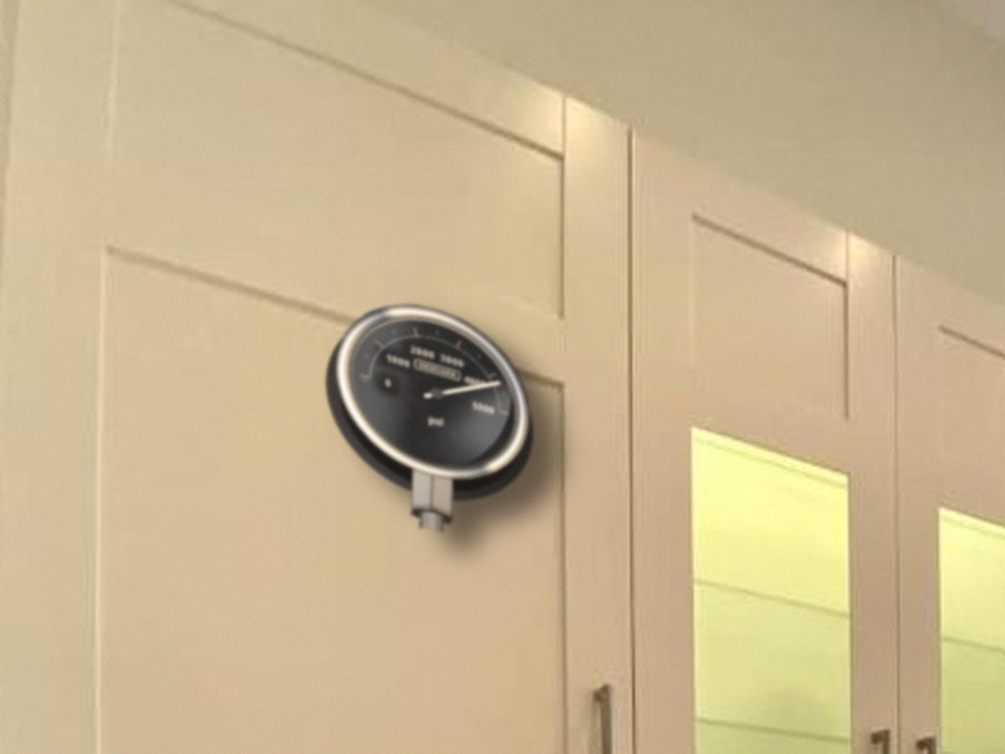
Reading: 4250 psi
